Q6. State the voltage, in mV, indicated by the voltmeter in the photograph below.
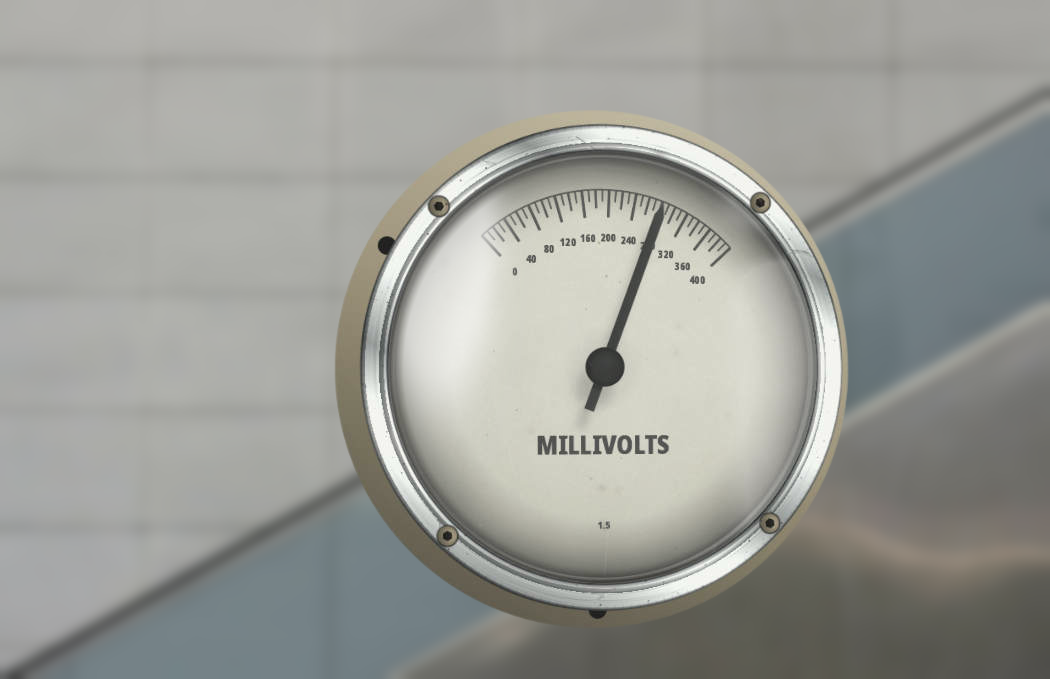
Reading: 280 mV
